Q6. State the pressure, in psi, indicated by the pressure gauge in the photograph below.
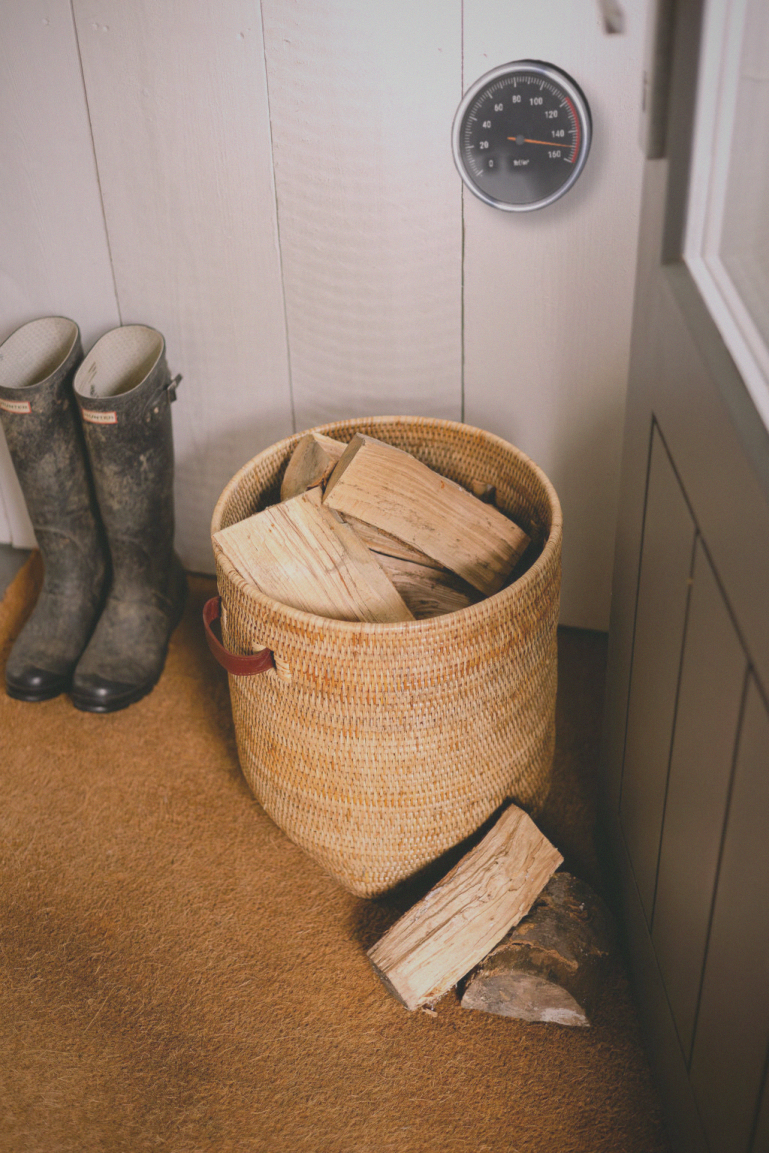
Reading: 150 psi
